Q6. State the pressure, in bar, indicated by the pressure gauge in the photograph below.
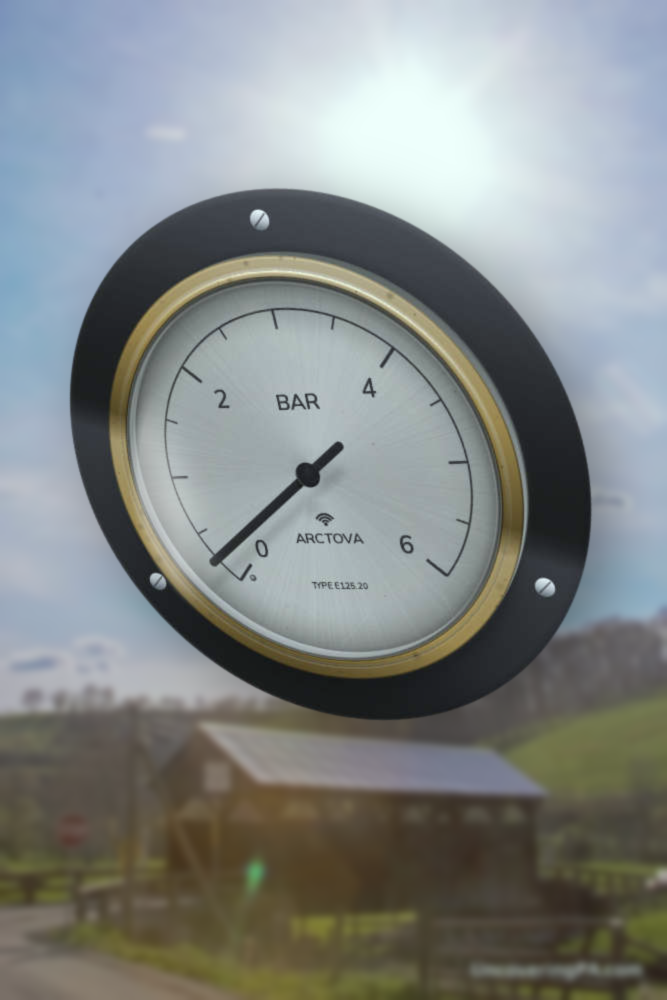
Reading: 0.25 bar
